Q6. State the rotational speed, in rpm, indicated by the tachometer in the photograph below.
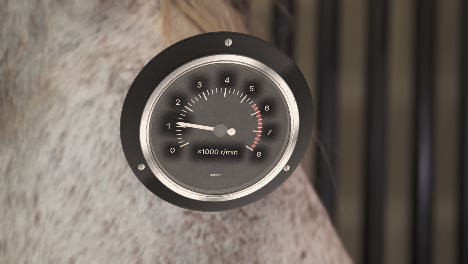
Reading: 1200 rpm
